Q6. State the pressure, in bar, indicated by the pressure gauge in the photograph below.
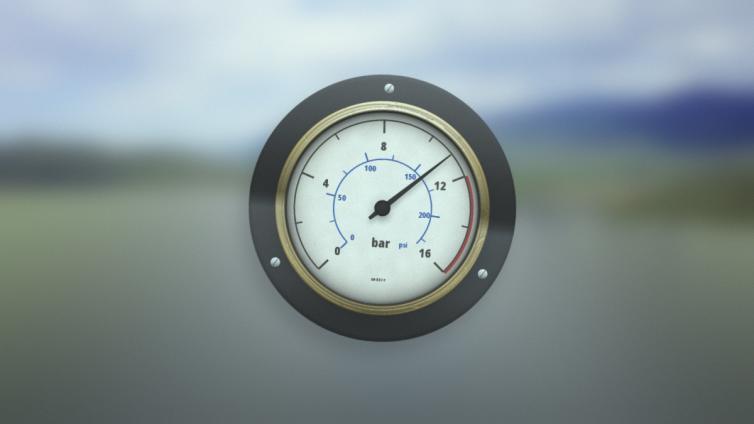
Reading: 11 bar
